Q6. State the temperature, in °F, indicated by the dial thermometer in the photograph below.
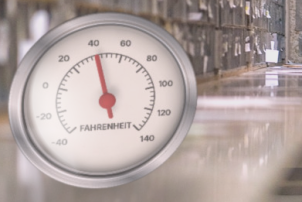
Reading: 40 °F
